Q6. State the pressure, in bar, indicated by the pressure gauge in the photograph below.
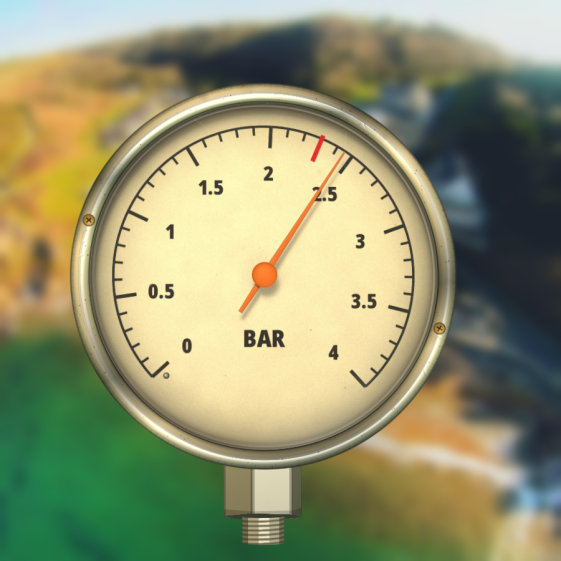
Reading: 2.45 bar
